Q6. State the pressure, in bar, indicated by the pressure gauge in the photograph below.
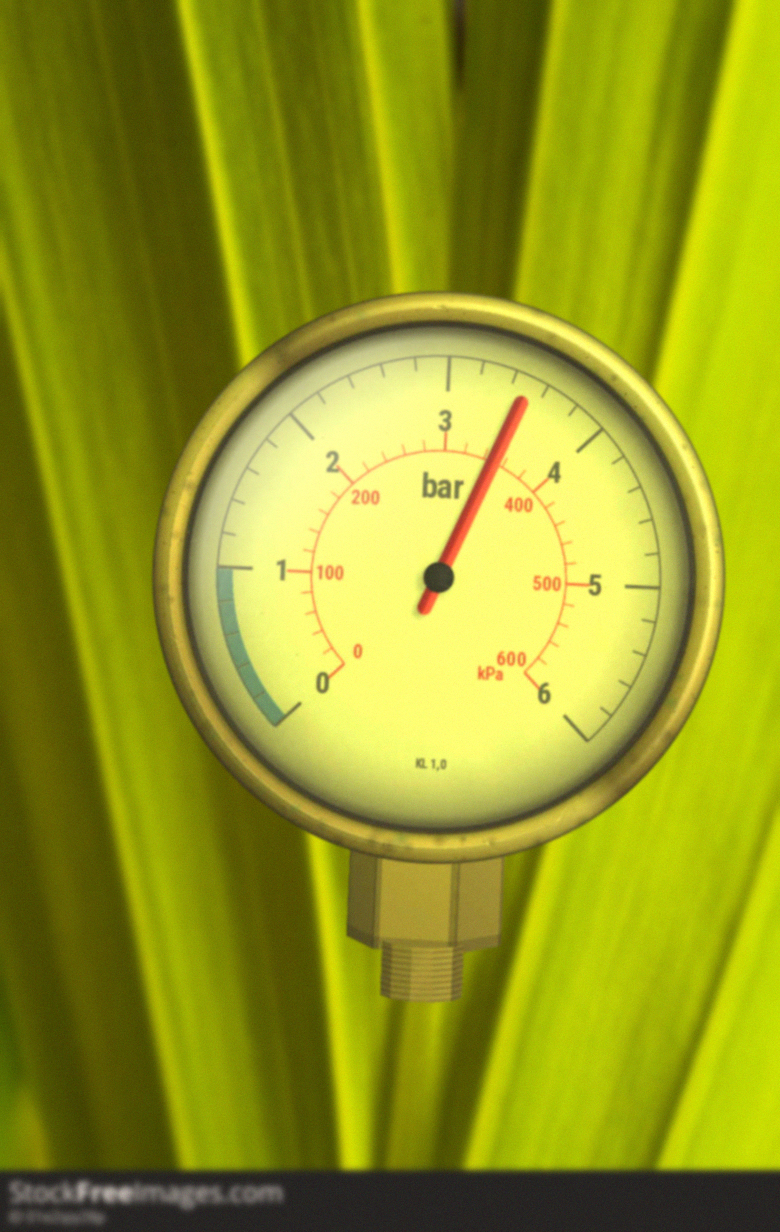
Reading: 3.5 bar
